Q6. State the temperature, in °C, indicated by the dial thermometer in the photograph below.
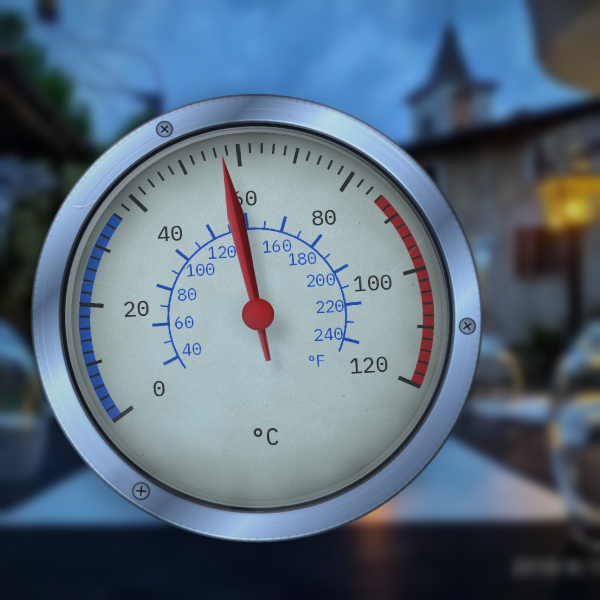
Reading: 57 °C
